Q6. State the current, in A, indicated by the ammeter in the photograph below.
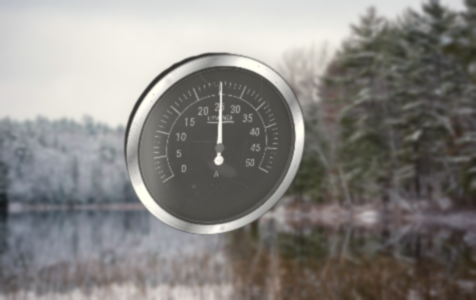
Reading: 25 A
